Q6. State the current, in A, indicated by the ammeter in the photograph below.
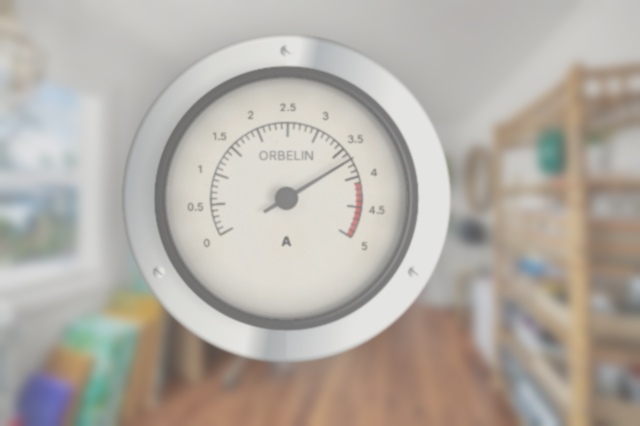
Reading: 3.7 A
